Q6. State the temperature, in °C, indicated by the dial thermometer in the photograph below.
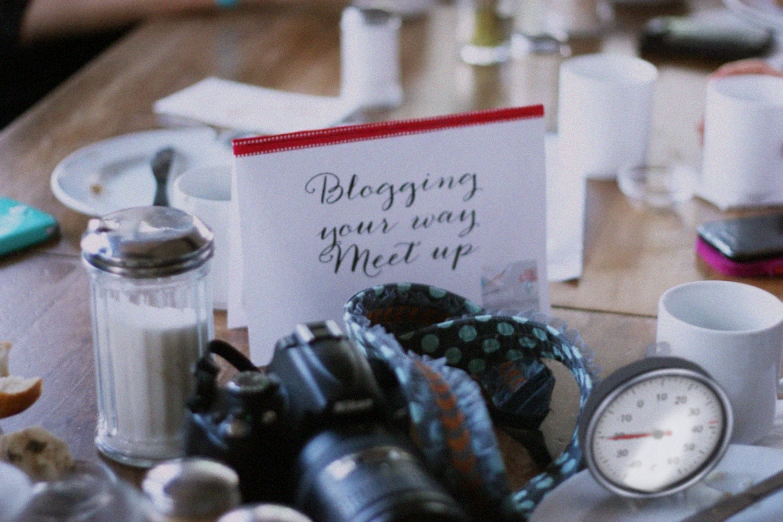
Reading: -20 °C
